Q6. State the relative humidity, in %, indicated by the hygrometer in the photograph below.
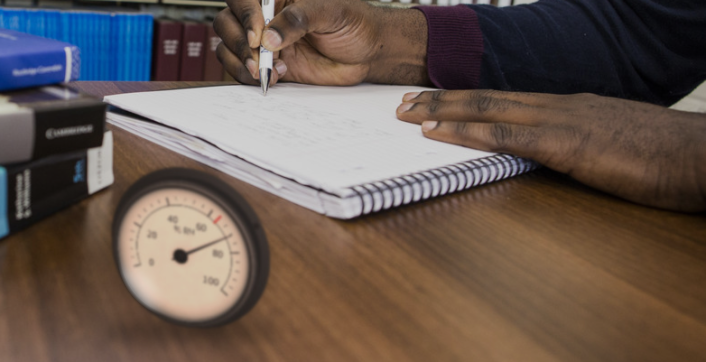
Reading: 72 %
